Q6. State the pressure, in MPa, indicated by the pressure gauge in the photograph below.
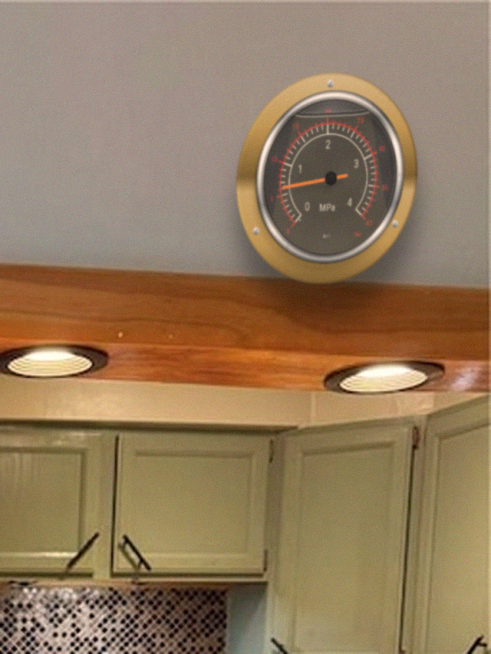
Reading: 0.6 MPa
